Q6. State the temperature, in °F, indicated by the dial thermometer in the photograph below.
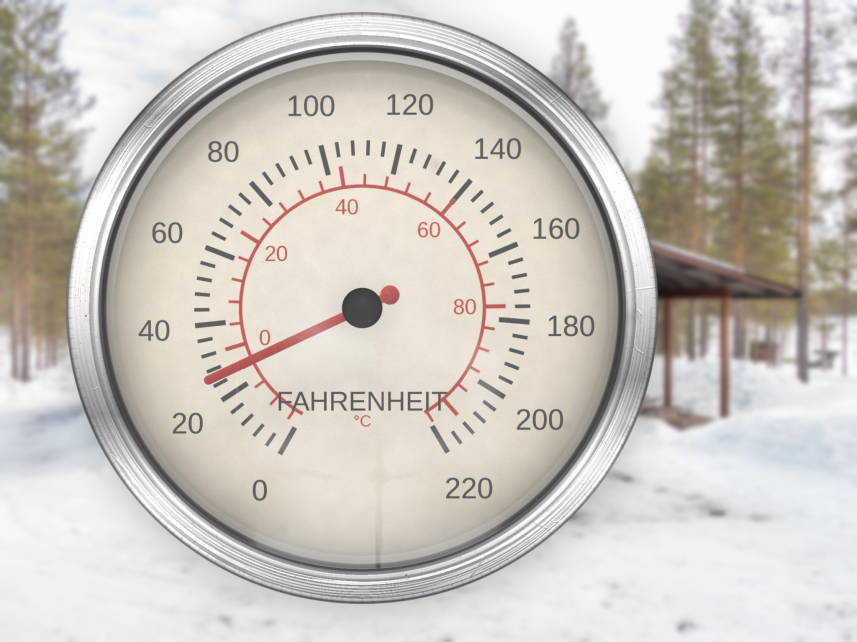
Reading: 26 °F
